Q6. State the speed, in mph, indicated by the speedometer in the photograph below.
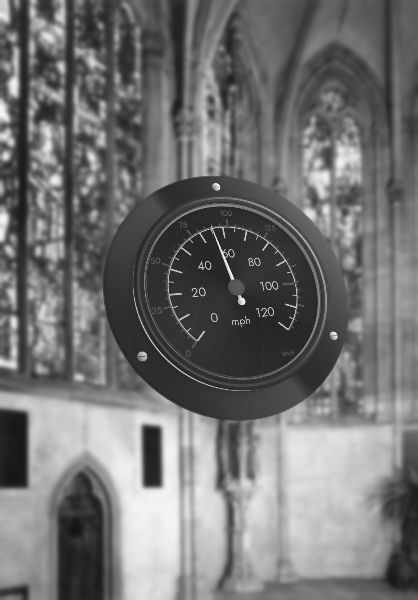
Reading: 55 mph
